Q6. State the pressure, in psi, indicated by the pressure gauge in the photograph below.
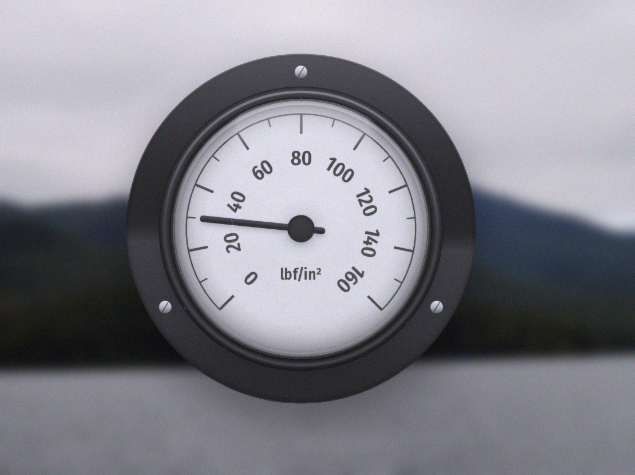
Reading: 30 psi
